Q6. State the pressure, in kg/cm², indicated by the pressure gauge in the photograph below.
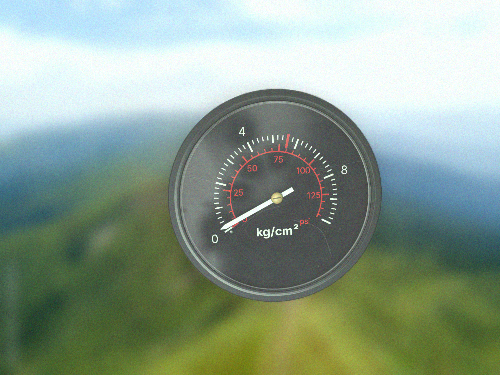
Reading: 0.2 kg/cm²
